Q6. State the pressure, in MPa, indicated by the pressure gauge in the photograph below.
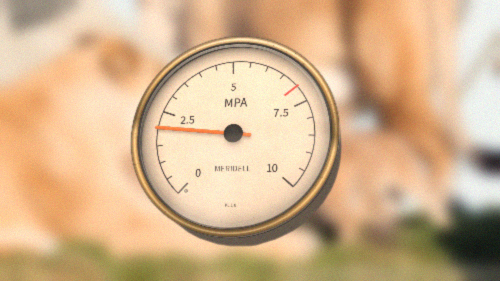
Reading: 2 MPa
